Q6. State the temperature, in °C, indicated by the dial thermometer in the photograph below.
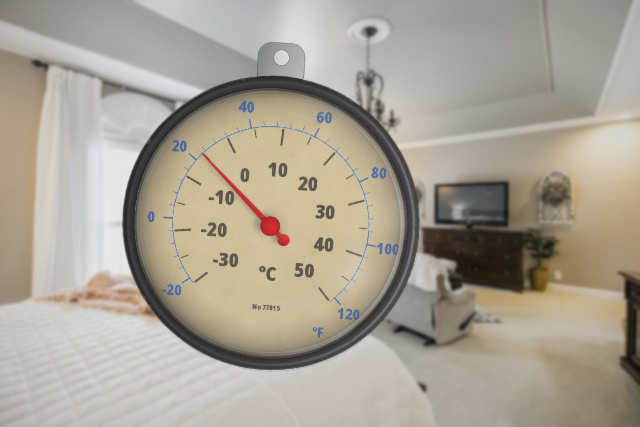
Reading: -5 °C
